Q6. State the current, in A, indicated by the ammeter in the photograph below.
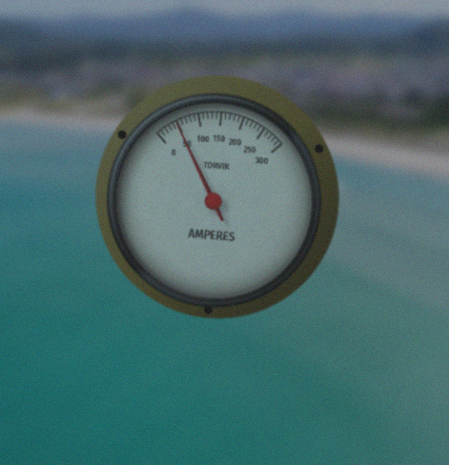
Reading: 50 A
